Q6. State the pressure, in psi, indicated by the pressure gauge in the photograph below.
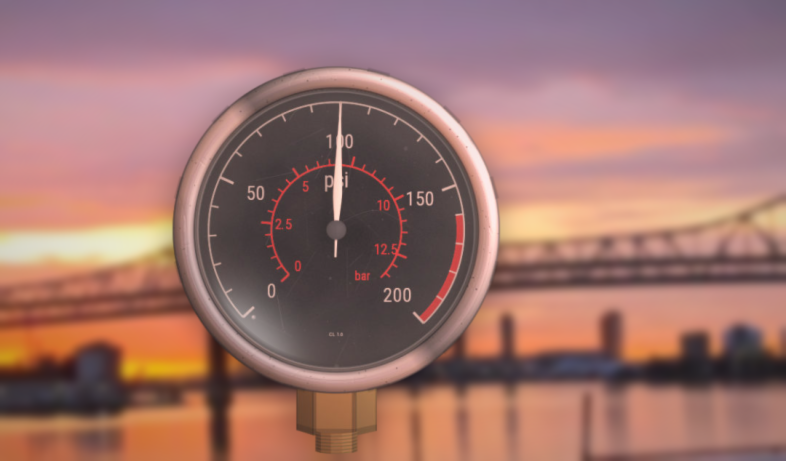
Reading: 100 psi
